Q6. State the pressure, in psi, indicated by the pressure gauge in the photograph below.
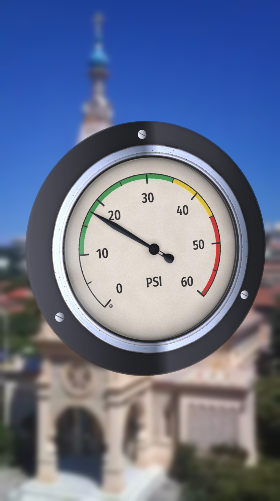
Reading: 17.5 psi
